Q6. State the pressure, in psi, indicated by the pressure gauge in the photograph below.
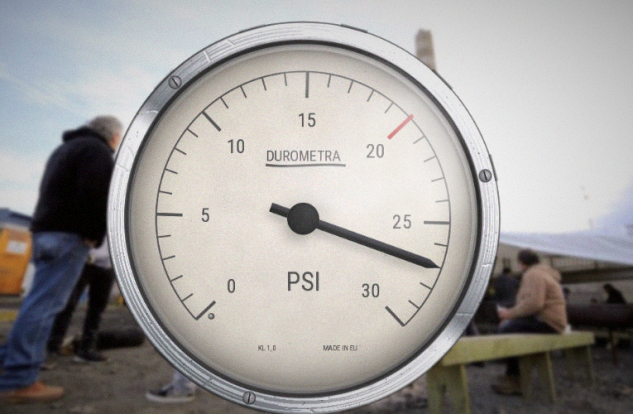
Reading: 27 psi
